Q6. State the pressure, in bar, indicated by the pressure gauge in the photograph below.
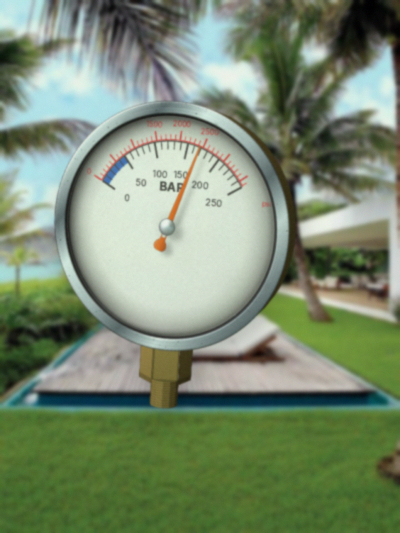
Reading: 170 bar
